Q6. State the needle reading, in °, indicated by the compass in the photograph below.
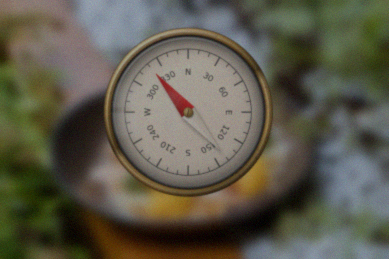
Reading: 320 °
